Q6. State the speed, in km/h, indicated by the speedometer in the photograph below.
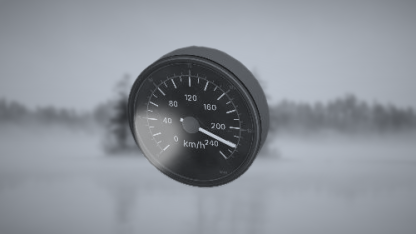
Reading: 220 km/h
